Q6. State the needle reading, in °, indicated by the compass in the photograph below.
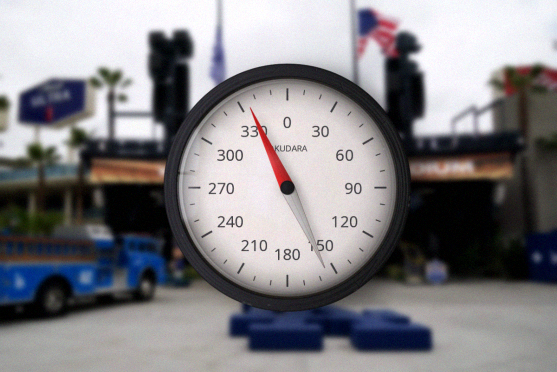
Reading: 335 °
